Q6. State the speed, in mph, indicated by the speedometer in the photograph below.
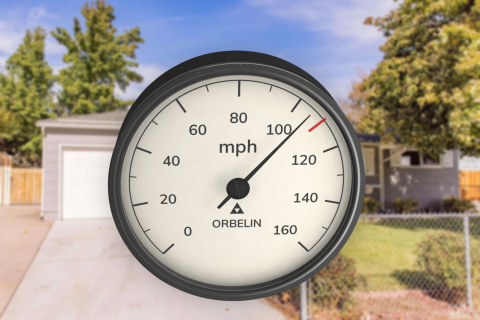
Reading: 105 mph
